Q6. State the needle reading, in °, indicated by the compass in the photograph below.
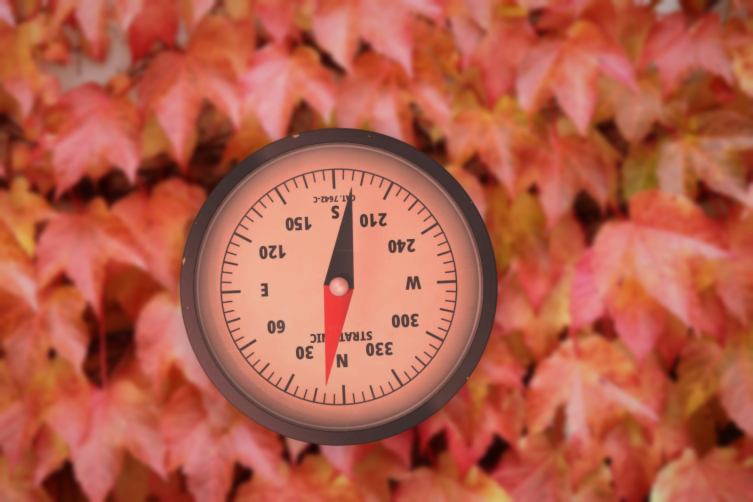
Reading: 10 °
